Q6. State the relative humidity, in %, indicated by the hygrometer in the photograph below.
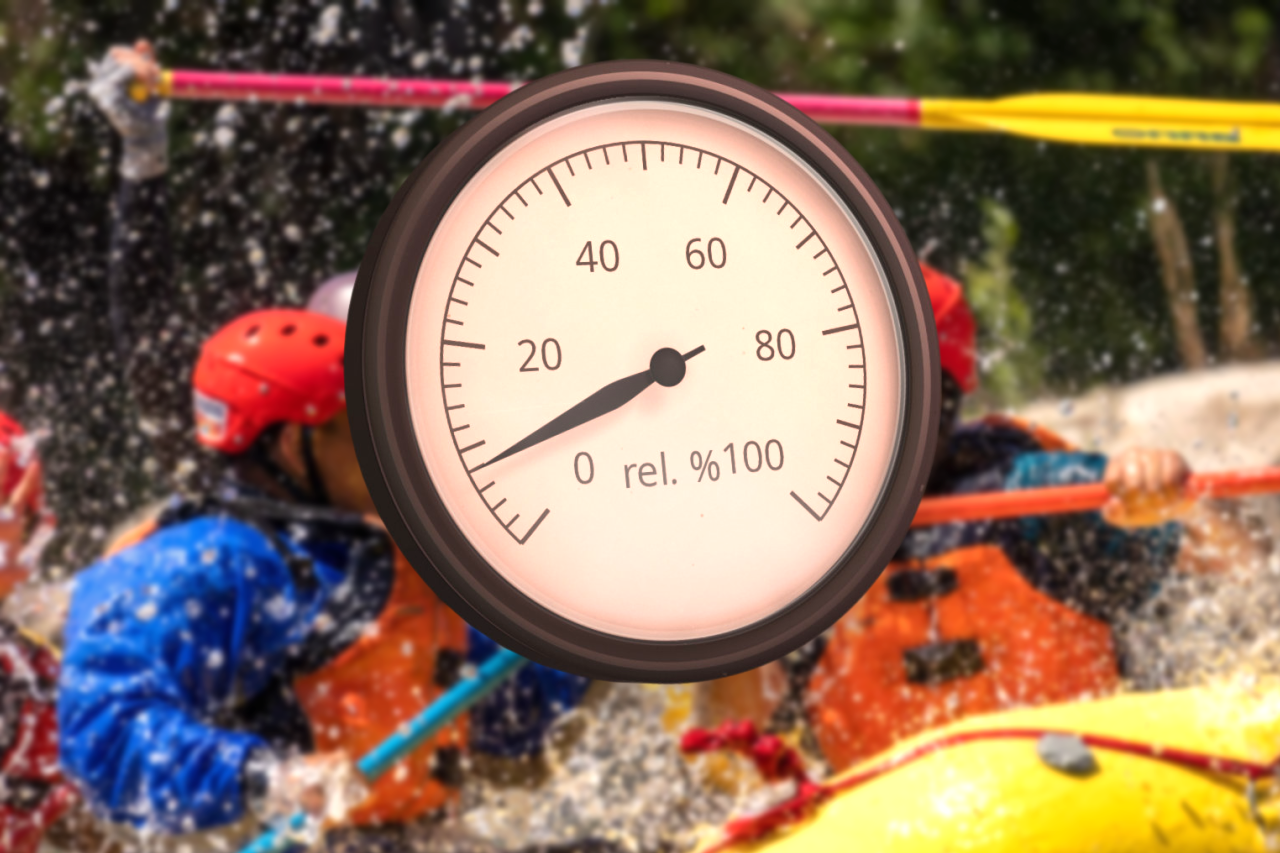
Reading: 8 %
